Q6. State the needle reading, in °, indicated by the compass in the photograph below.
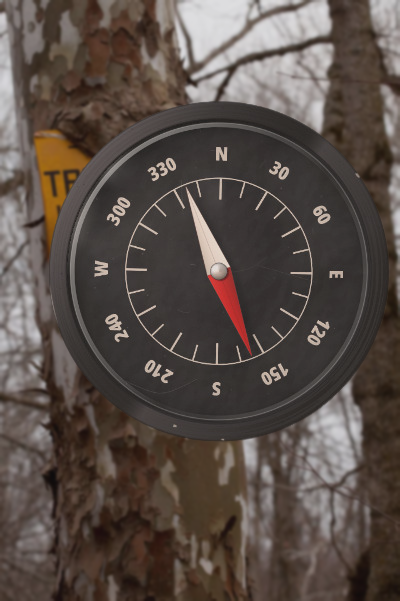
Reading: 157.5 °
